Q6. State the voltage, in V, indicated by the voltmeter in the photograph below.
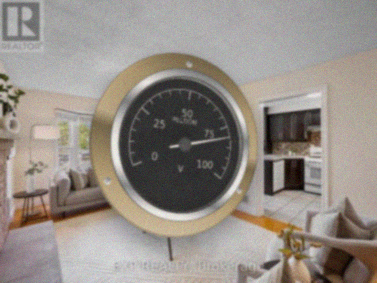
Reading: 80 V
